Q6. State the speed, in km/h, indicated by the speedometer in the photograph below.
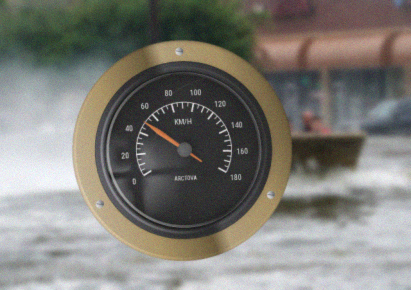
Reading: 50 km/h
